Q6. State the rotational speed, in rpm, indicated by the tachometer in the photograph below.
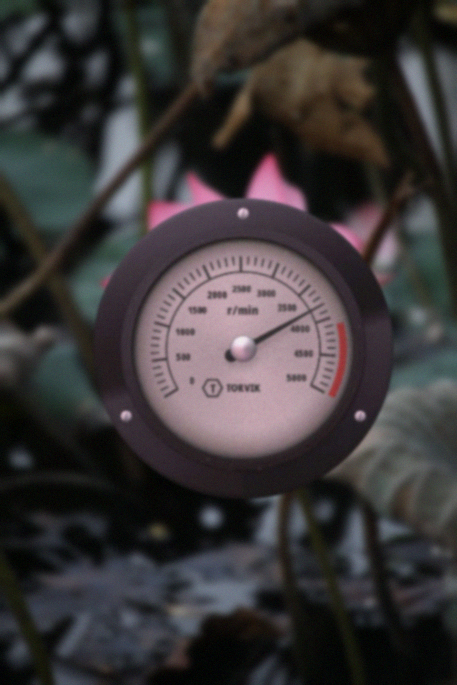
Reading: 3800 rpm
